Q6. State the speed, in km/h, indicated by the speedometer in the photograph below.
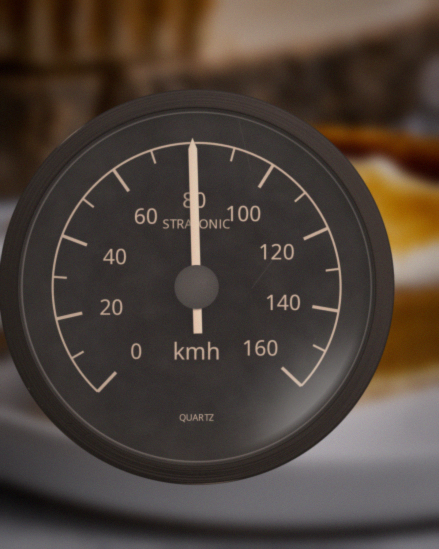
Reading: 80 km/h
